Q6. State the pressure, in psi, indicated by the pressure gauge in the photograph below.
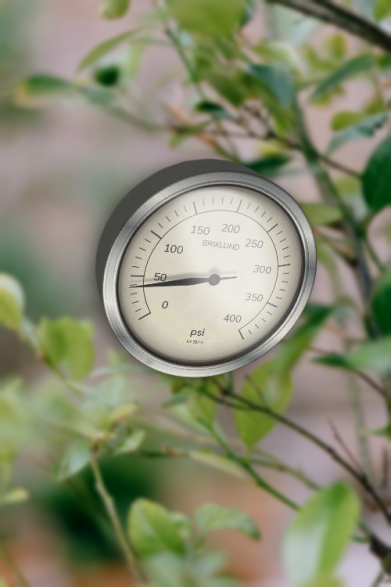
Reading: 40 psi
